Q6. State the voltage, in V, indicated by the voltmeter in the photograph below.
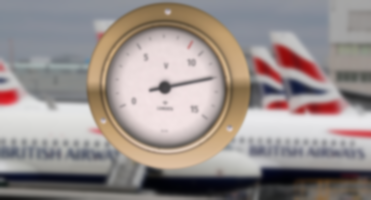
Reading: 12 V
